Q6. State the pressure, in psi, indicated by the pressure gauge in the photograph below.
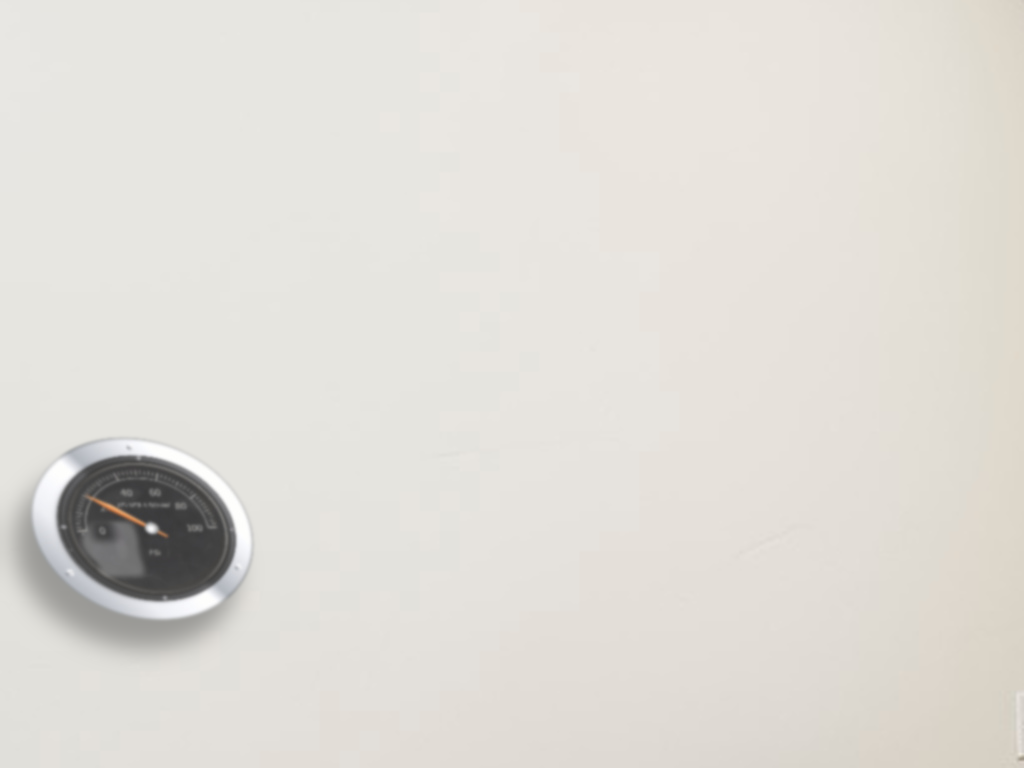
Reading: 20 psi
